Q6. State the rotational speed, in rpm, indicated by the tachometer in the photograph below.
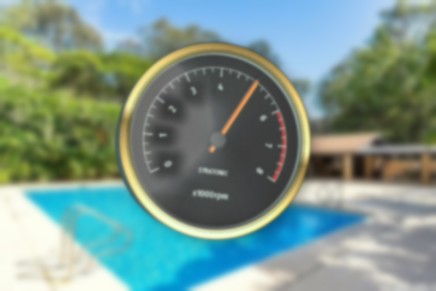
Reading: 5000 rpm
